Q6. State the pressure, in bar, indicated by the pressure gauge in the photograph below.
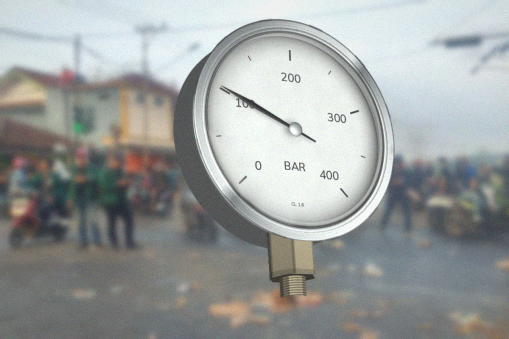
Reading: 100 bar
